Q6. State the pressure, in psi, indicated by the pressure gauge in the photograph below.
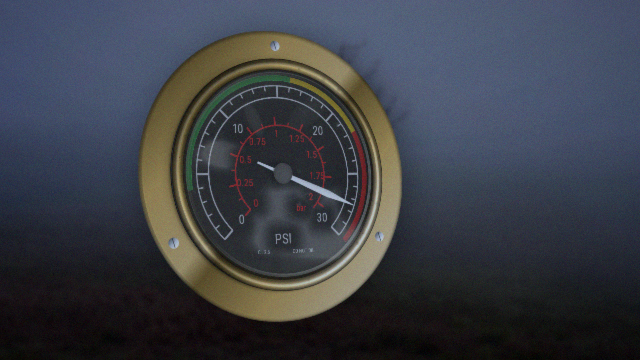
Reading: 27.5 psi
